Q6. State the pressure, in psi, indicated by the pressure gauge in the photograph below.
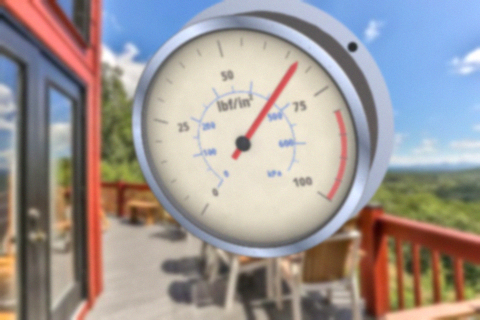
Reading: 67.5 psi
